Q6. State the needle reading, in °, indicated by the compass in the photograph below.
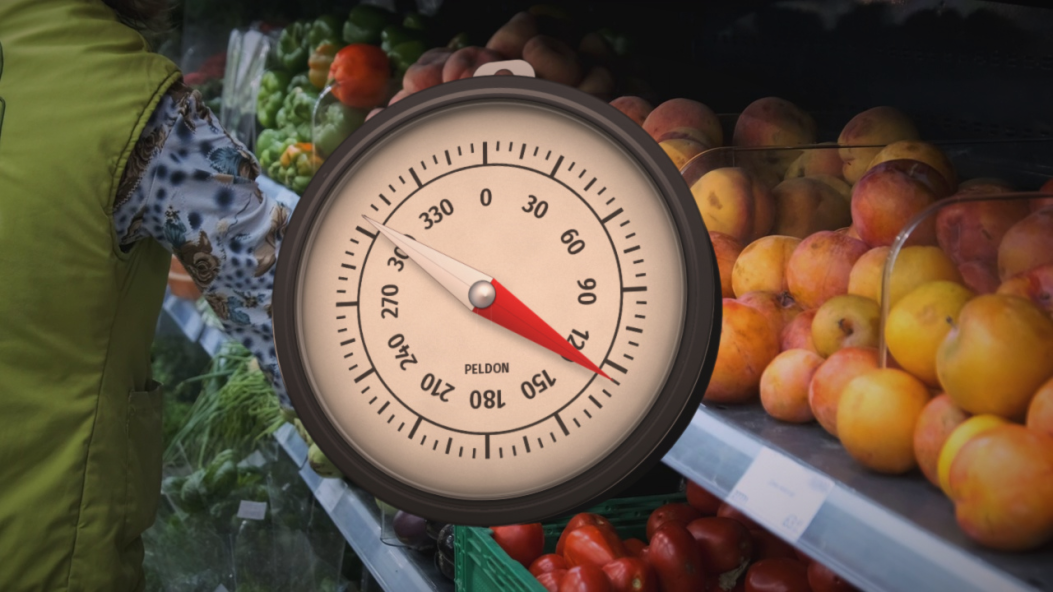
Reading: 125 °
